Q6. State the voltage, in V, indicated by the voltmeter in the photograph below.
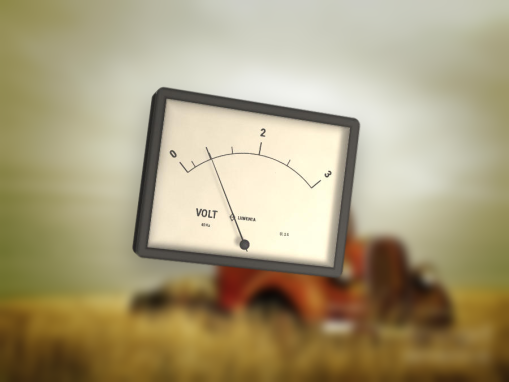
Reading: 1 V
